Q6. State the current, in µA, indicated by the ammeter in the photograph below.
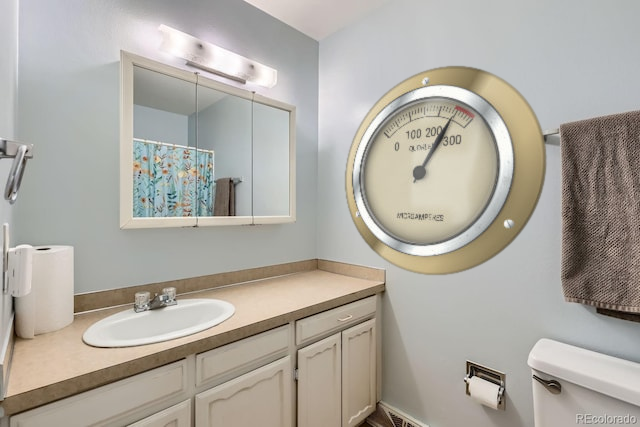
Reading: 250 µA
